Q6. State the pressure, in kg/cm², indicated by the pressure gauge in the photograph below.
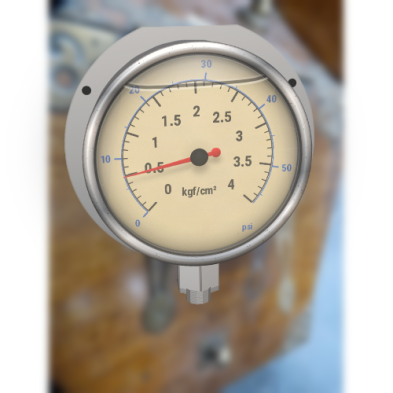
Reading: 0.5 kg/cm²
